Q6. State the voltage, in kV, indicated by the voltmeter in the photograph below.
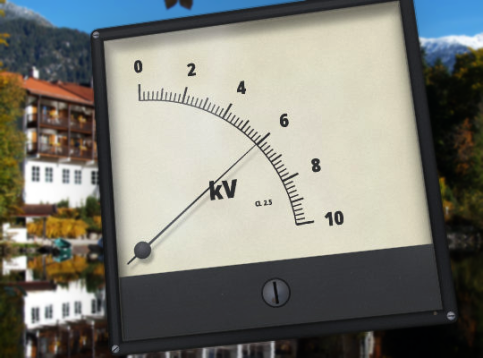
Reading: 6 kV
